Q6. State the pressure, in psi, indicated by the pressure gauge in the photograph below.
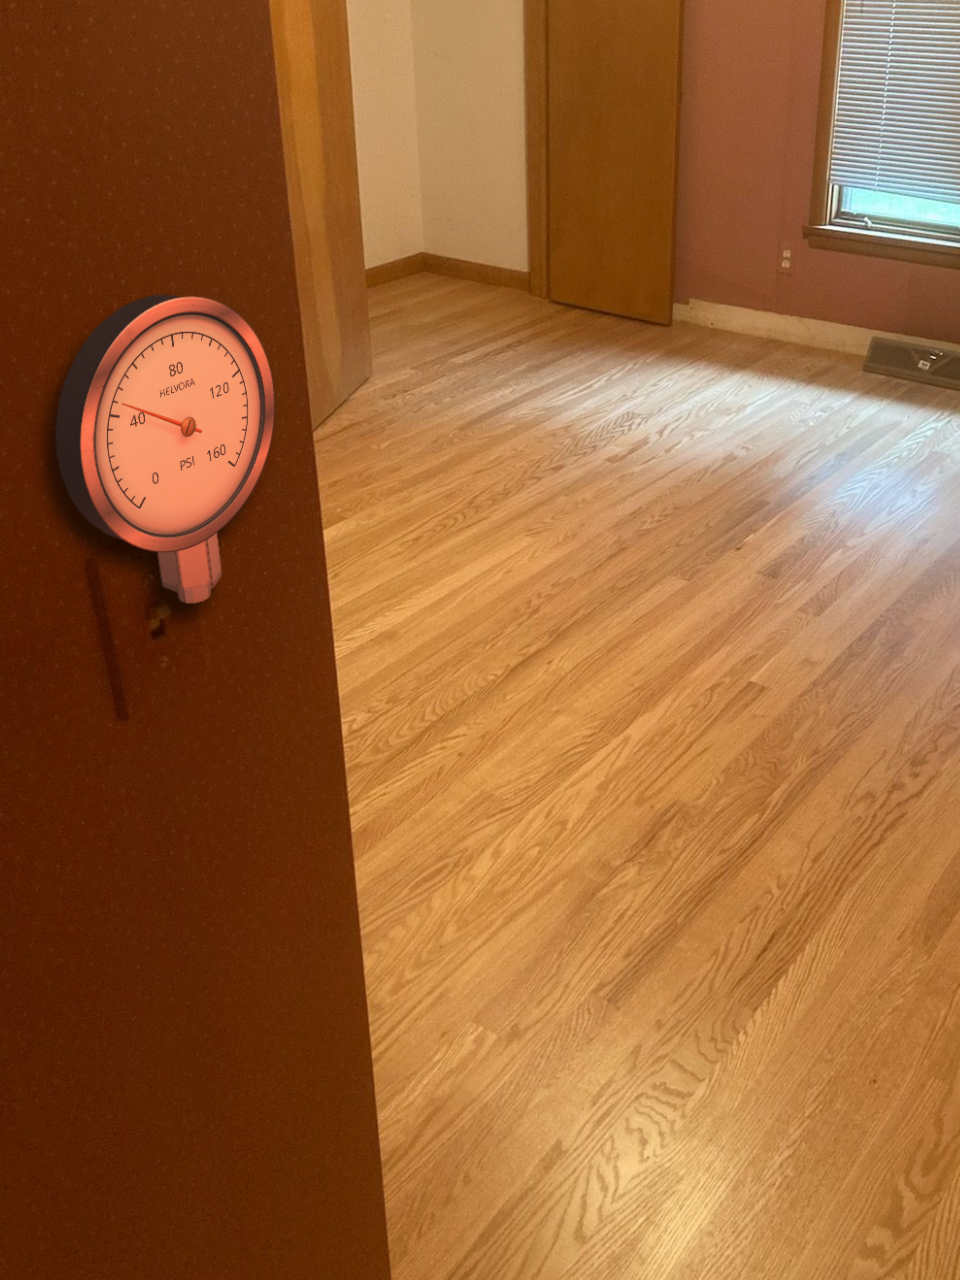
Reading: 45 psi
